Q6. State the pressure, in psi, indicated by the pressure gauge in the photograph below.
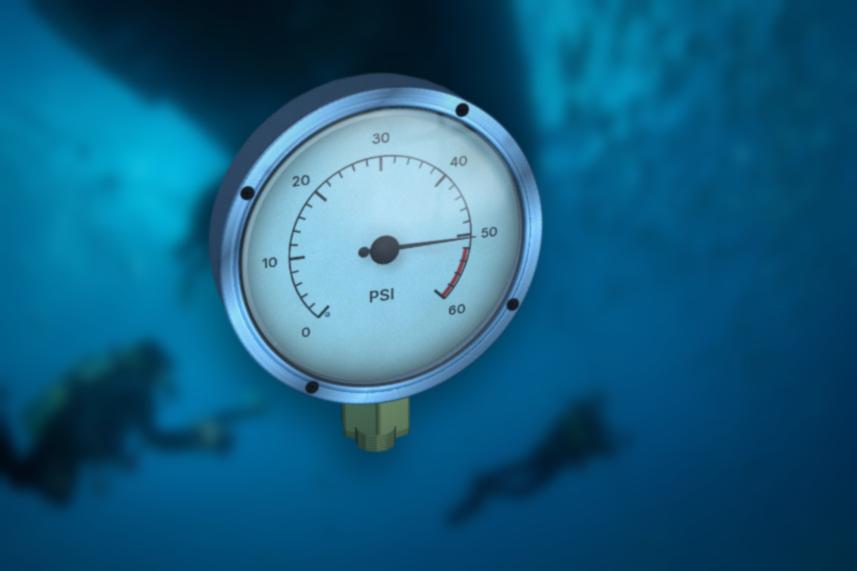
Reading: 50 psi
